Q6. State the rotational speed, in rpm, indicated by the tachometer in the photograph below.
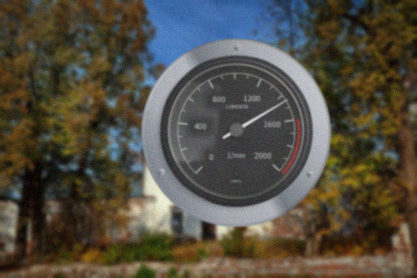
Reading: 1450 rpm
